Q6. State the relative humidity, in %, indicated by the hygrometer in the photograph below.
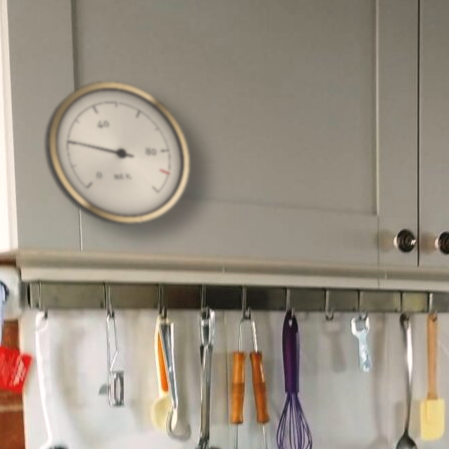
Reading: 20 %
